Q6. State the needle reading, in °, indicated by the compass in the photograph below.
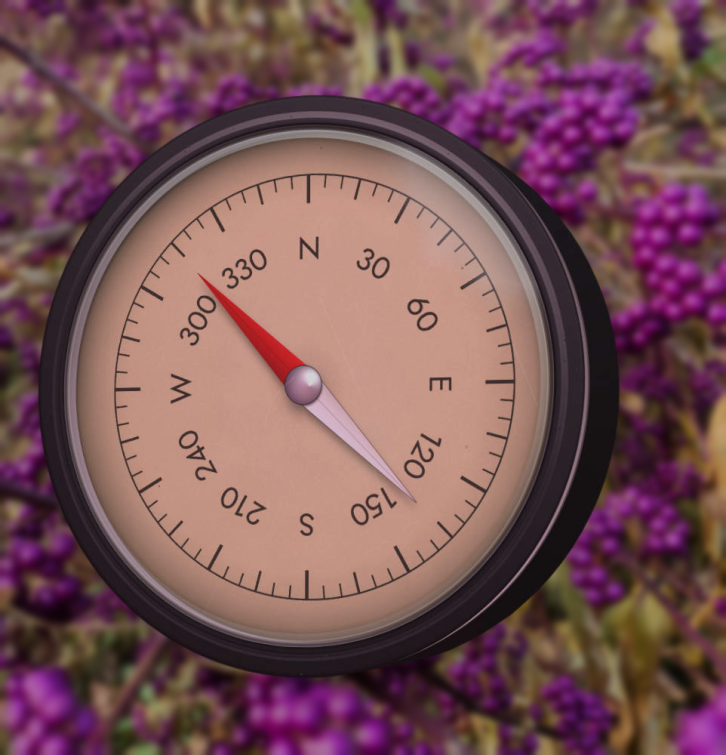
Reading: 315 °
